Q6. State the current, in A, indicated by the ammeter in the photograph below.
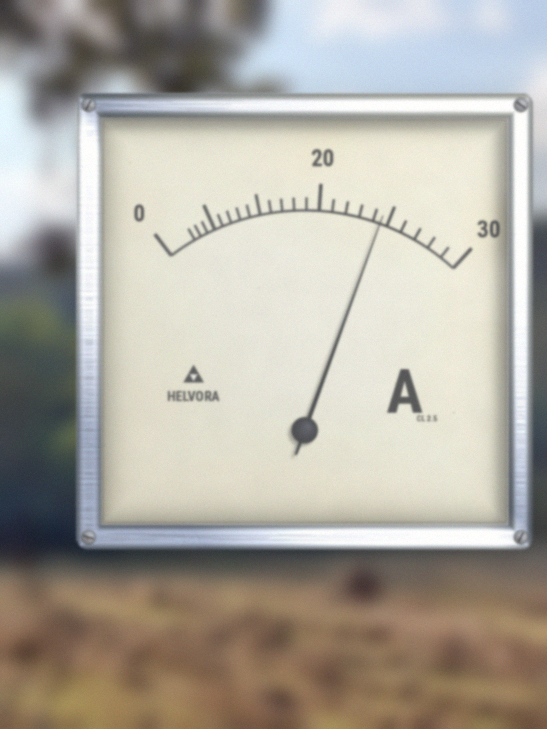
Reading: 24.5 A
